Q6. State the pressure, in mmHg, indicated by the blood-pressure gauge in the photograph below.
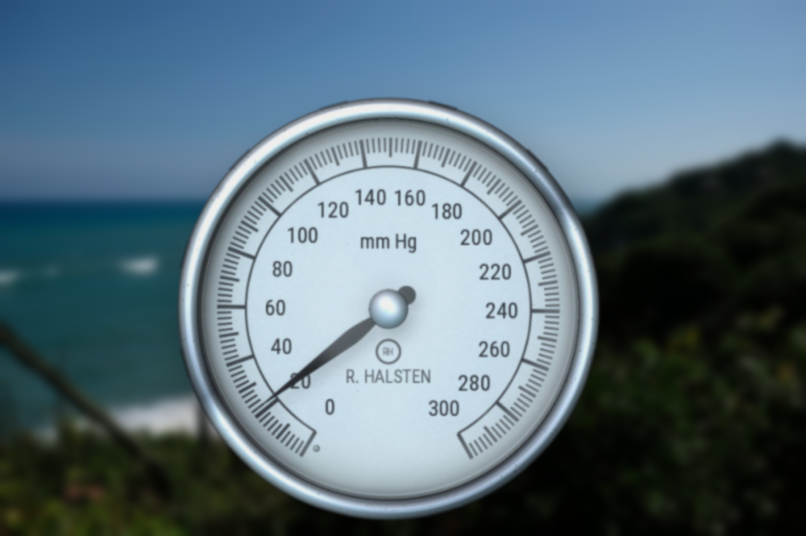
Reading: 22 mmHg
